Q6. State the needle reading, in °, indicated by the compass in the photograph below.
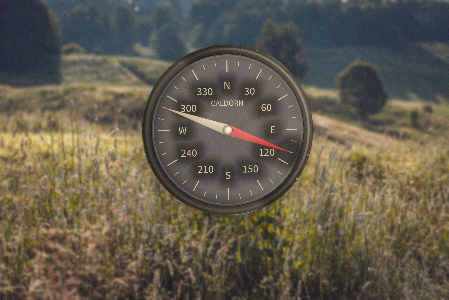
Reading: 110 °
